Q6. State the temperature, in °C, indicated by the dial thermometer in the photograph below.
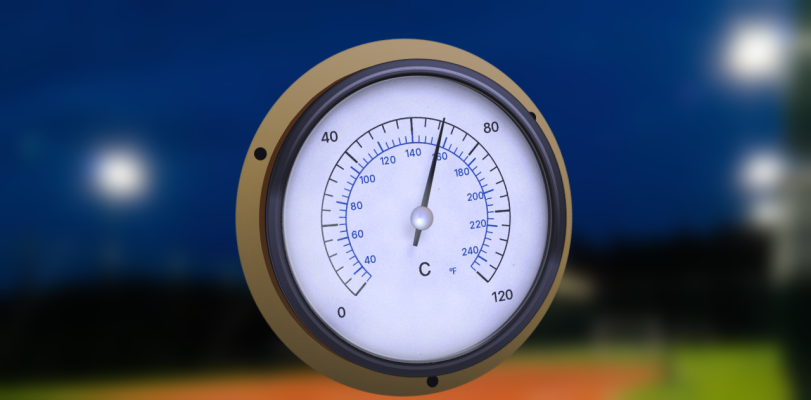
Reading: 68 °C
